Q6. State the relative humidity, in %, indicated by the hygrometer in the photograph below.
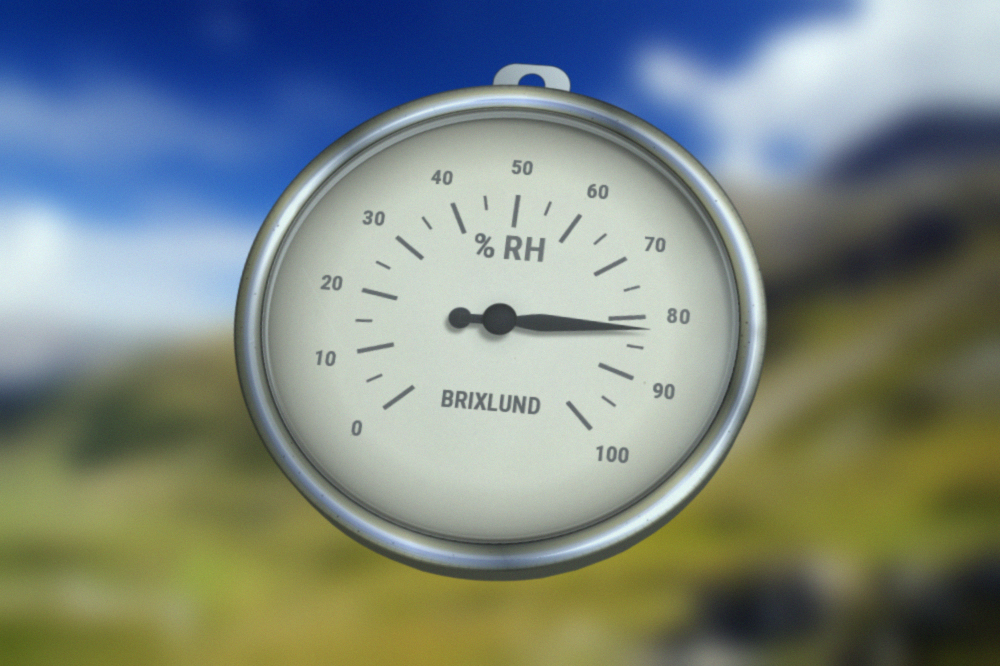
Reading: 82.5 %
